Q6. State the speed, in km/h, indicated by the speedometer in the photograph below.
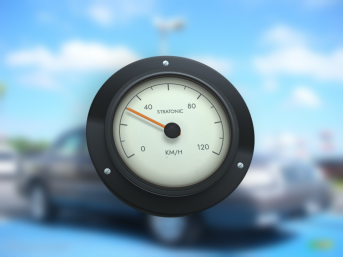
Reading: 30 km/h
